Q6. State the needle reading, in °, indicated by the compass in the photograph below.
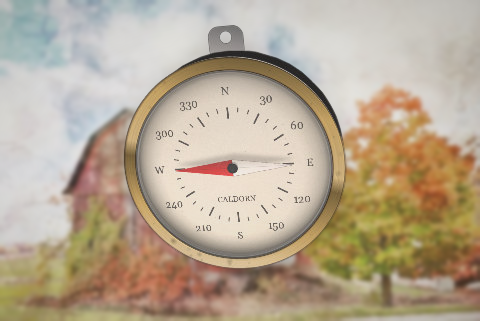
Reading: 270 °
